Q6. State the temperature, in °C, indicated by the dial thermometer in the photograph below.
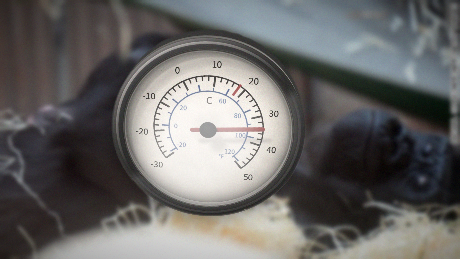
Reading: 34 °C
